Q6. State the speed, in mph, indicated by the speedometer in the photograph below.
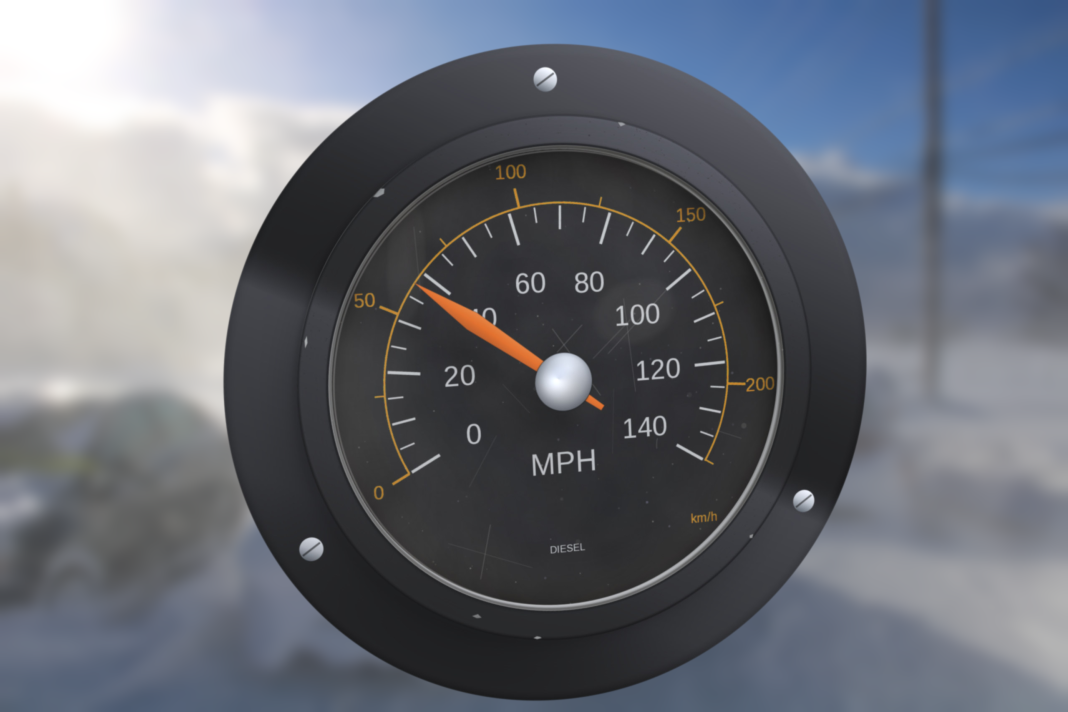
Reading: 37.5 mph
